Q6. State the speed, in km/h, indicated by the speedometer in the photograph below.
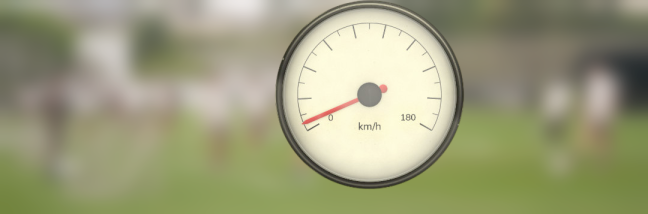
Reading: 5 km/h
